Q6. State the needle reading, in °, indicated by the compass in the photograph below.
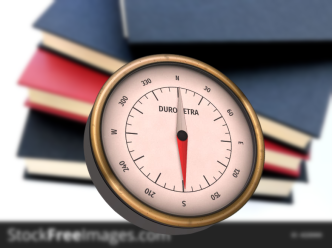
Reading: 180 °
